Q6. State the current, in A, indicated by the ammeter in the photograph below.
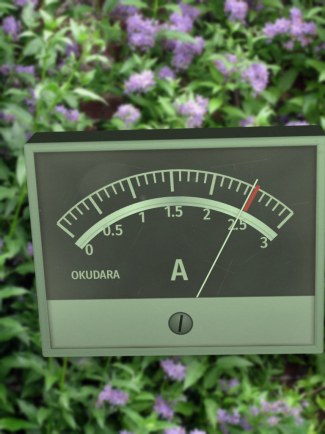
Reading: 2.45 A
